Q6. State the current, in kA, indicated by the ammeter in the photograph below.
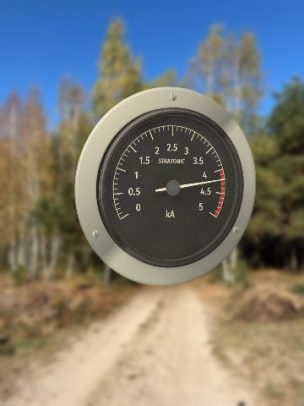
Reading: 4.2 kA
